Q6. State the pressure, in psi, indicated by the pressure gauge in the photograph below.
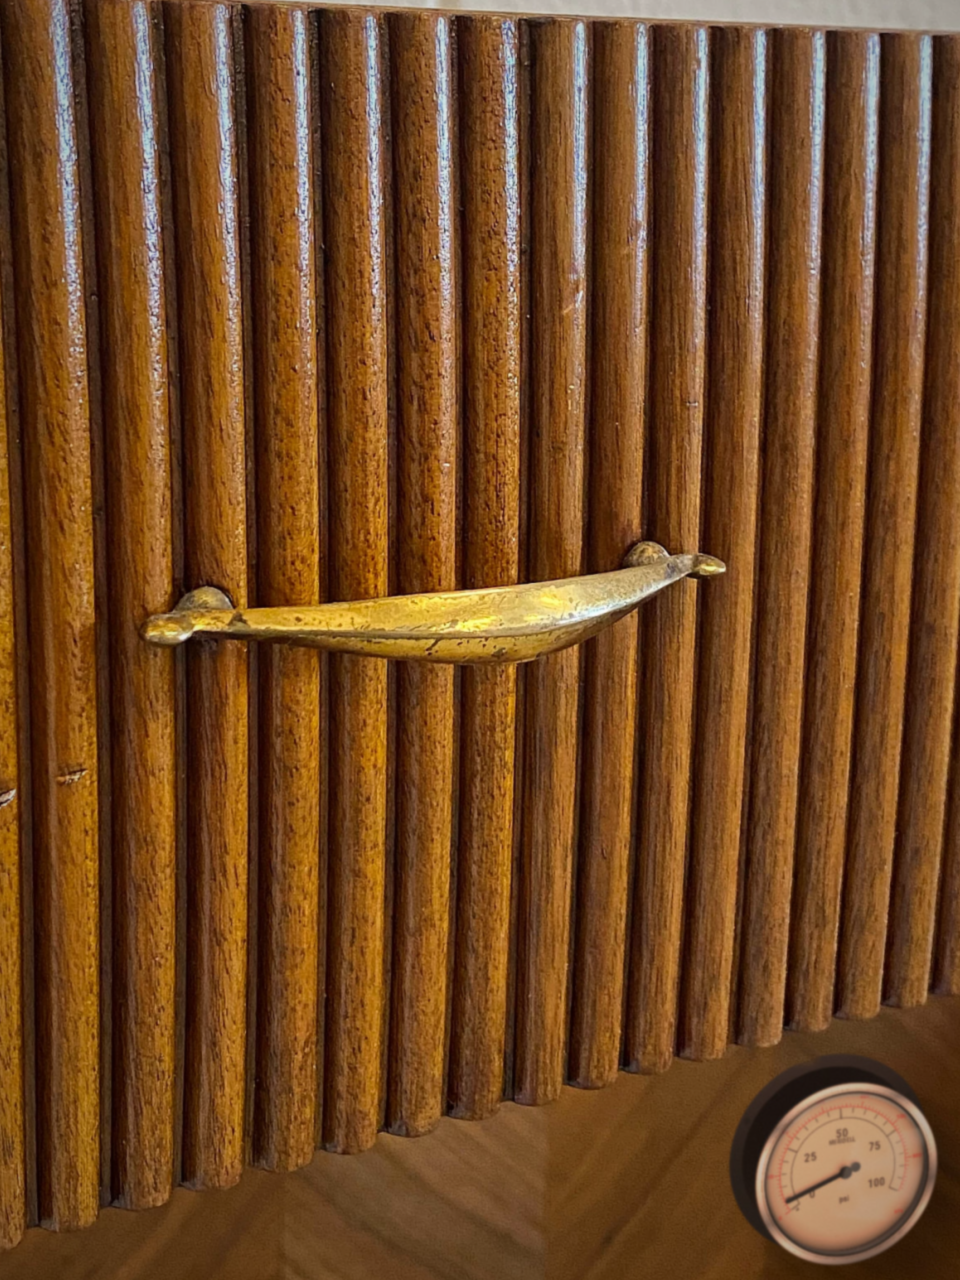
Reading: 5 psi
